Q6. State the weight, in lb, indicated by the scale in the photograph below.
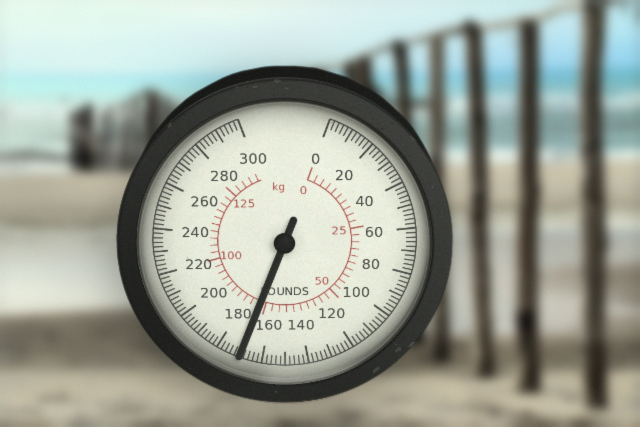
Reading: 170 lb
